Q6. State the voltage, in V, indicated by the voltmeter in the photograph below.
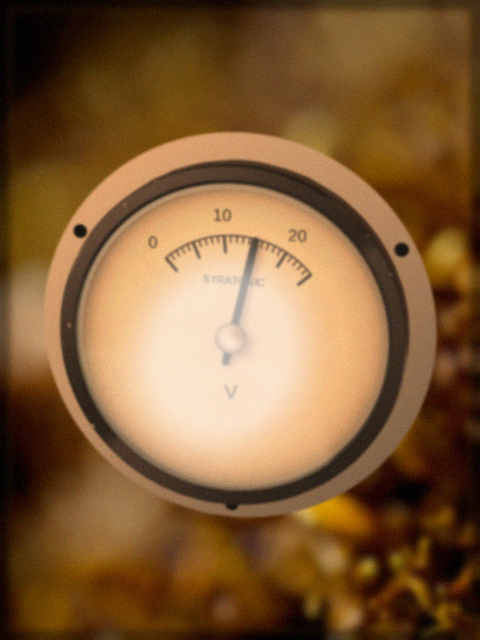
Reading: 15 V
